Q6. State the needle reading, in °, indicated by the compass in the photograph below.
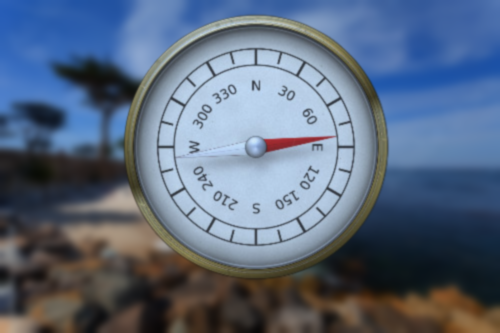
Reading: 82.5 °
